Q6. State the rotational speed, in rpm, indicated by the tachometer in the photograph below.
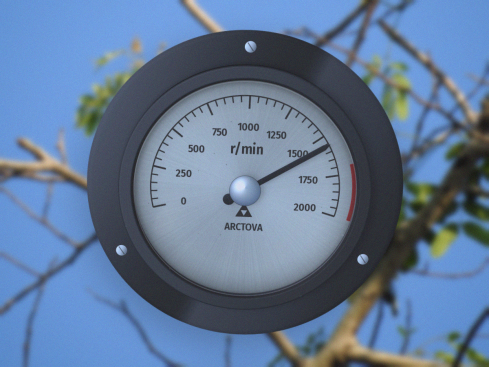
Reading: 1550 rpm
